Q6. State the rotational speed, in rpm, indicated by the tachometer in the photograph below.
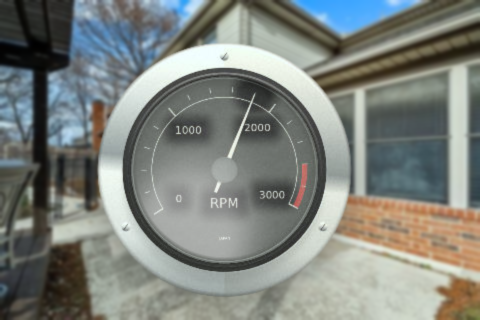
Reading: 1800 rpm
